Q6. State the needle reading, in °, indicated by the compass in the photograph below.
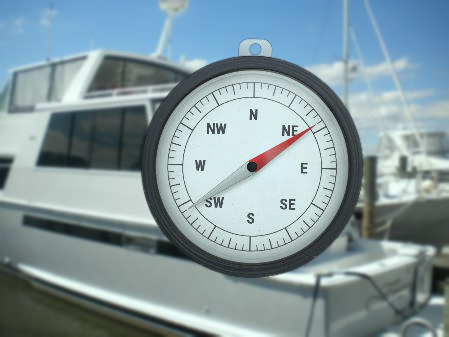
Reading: 55 °
